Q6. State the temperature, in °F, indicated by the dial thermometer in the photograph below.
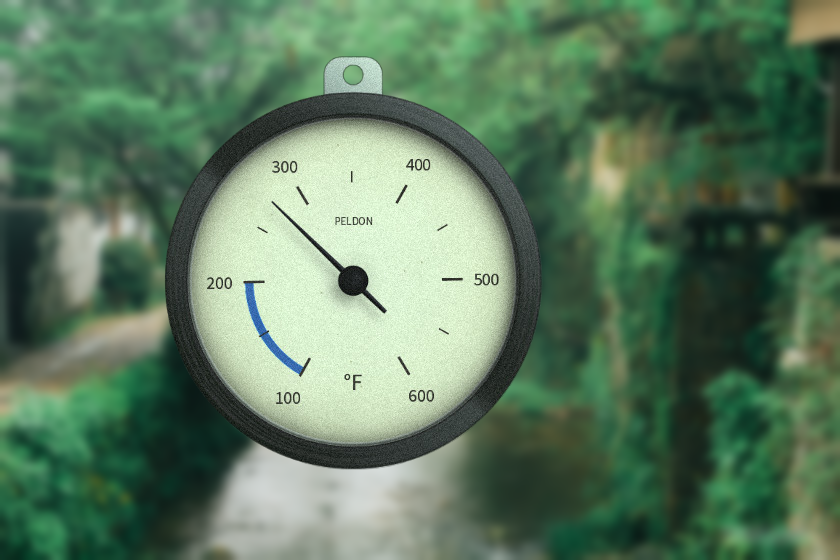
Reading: 275 °F
